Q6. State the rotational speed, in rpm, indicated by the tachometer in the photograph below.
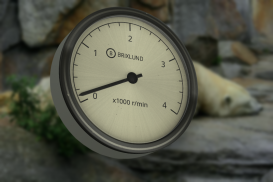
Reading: 100 rpm
